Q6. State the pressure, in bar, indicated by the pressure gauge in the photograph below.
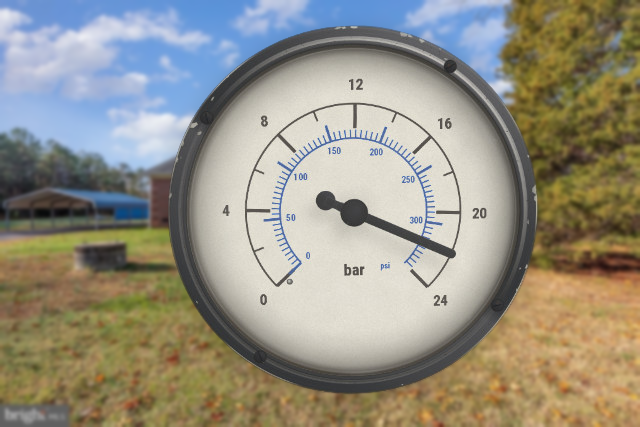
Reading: 22 bar
